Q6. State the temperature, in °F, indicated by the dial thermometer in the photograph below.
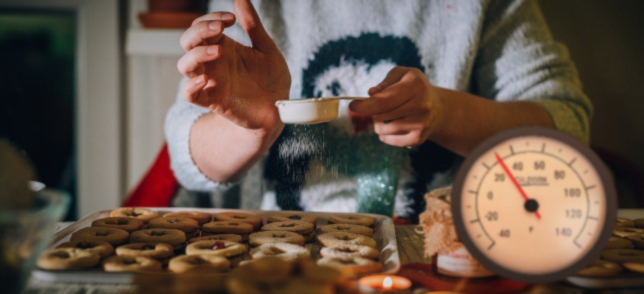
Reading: 30 °F
